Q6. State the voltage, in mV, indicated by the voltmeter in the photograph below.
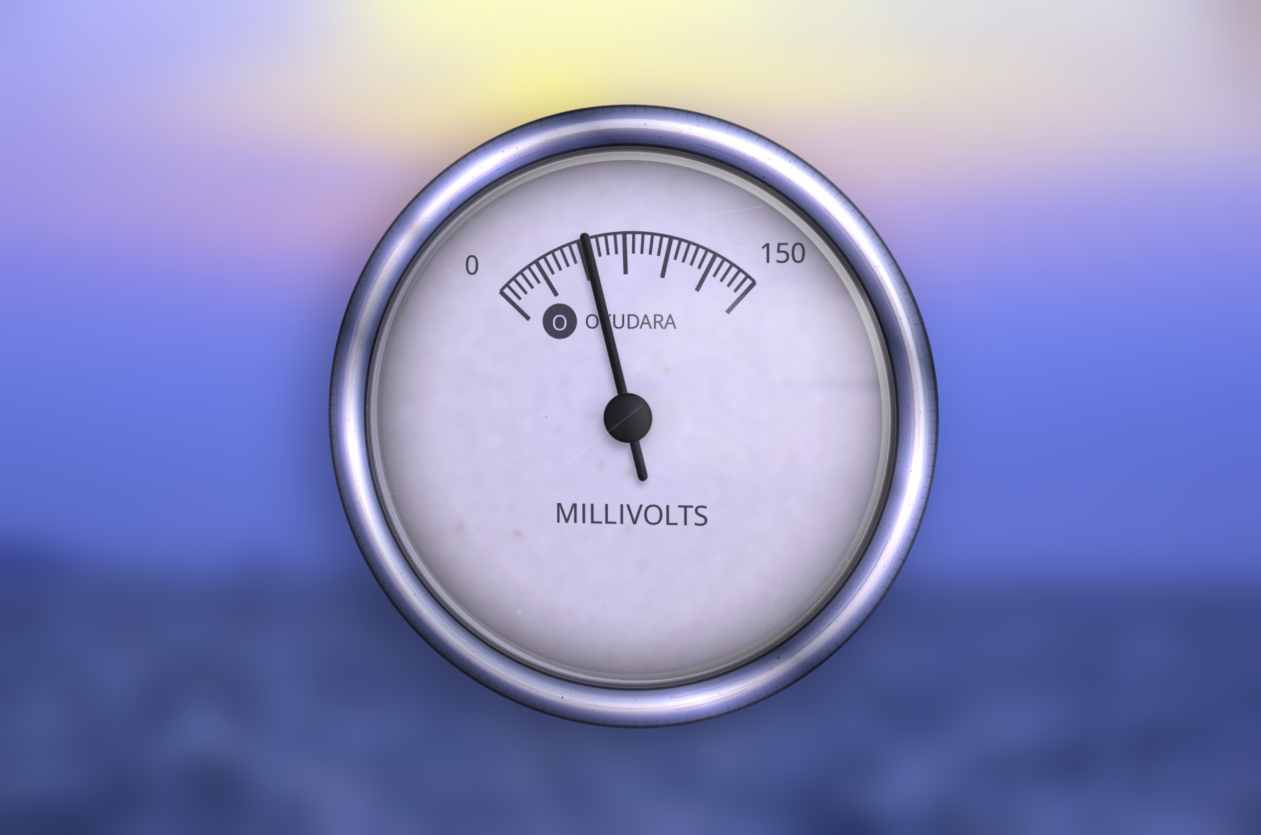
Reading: 55 mV
